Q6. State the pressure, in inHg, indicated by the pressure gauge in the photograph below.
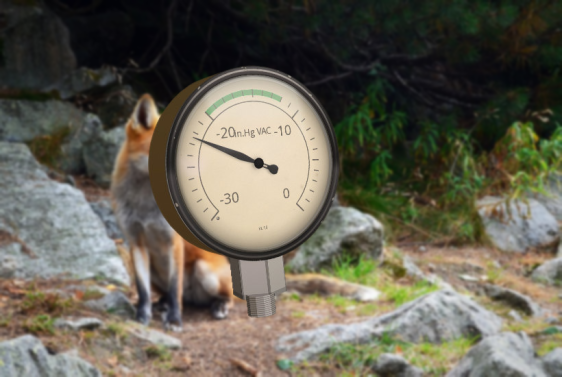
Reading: -22.5 inHg
